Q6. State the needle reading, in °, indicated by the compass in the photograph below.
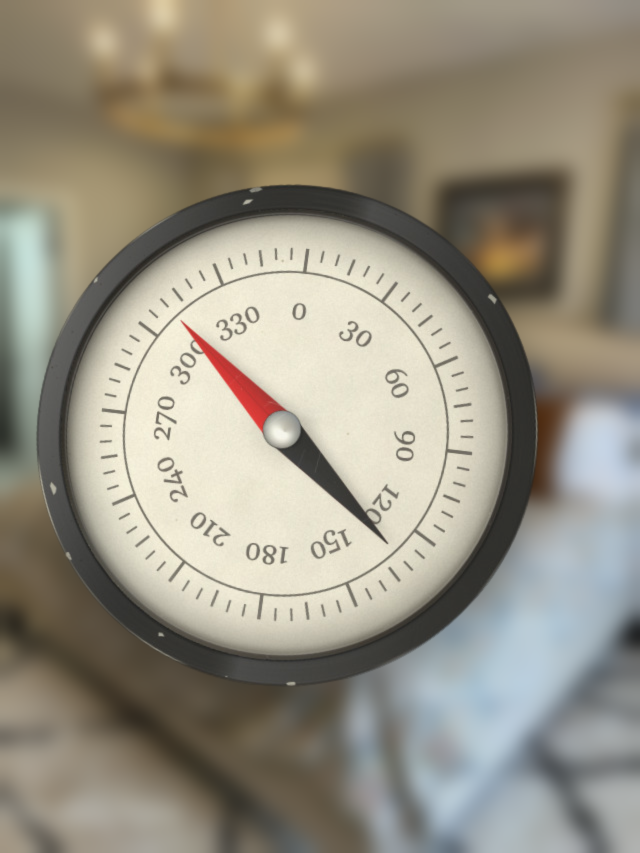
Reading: 310 °
